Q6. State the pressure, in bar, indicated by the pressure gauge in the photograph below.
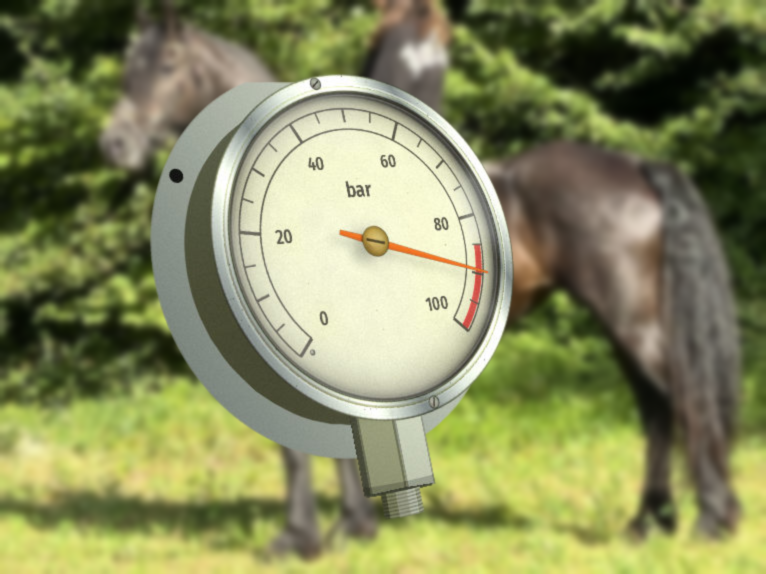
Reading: 90 bar
